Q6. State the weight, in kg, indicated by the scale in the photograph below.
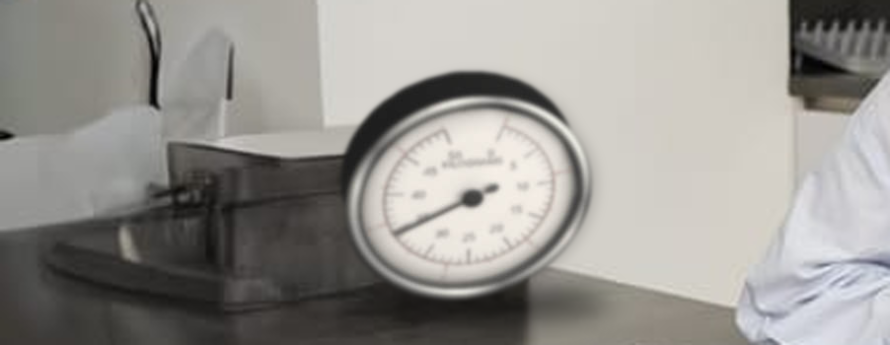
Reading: 35 kg
